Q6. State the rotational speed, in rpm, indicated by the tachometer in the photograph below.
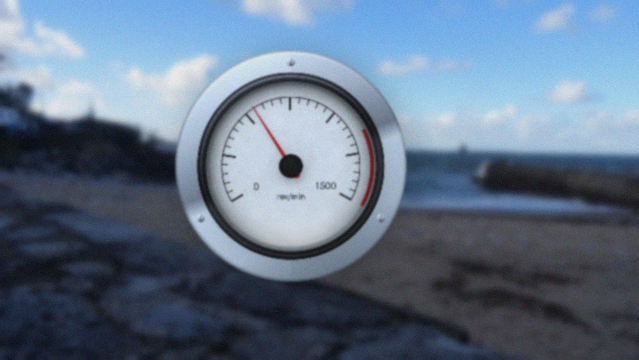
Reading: 550 rpm
